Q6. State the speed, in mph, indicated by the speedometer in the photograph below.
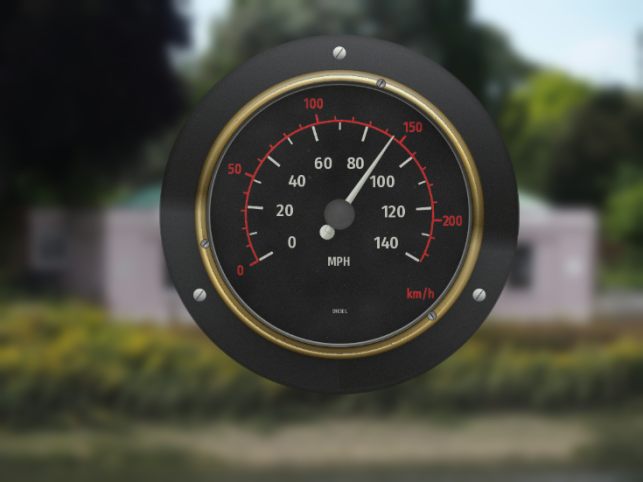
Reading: 90 mph
